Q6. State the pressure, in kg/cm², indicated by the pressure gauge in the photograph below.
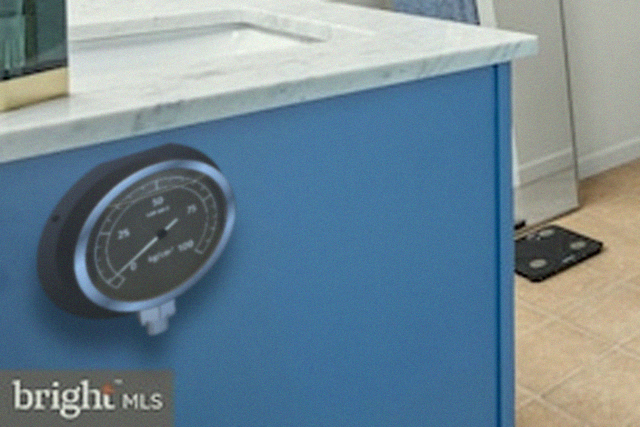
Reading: 5 kg/cm²
